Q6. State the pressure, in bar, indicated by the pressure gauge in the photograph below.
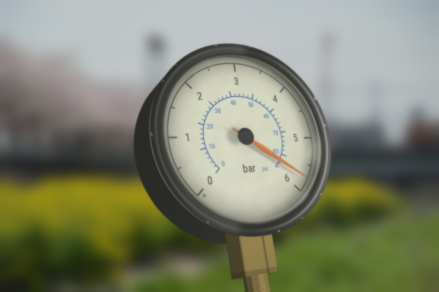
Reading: 5.75 bar
